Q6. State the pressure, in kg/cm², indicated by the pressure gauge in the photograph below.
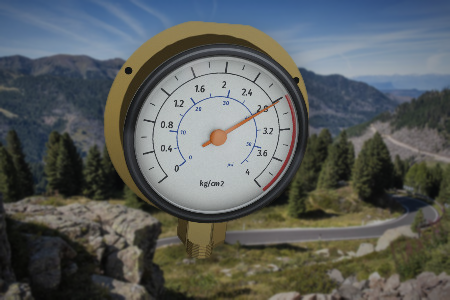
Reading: 2.8 kg/cm²
